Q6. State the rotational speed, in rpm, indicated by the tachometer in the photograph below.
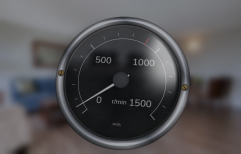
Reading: 50 rpm
